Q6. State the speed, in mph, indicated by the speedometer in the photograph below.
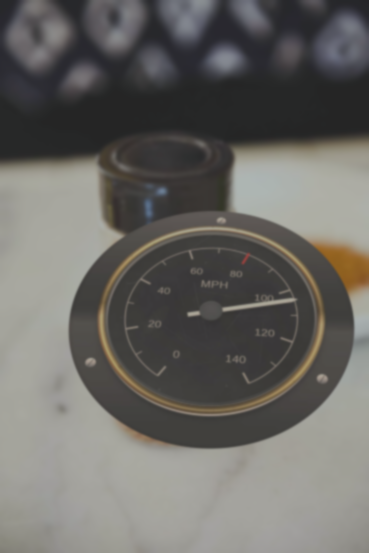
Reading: 105 mph
